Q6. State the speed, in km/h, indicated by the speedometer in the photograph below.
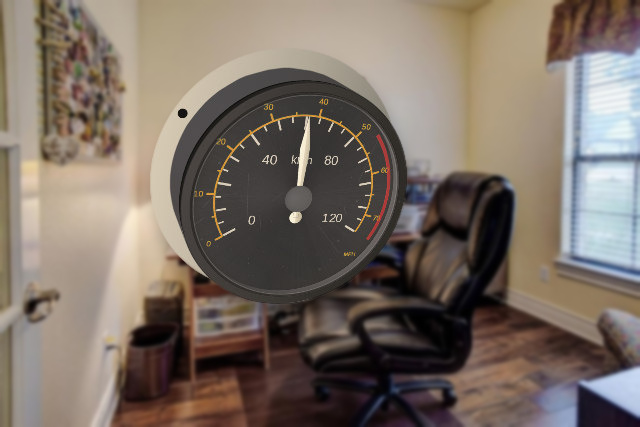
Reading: 60 km/h
